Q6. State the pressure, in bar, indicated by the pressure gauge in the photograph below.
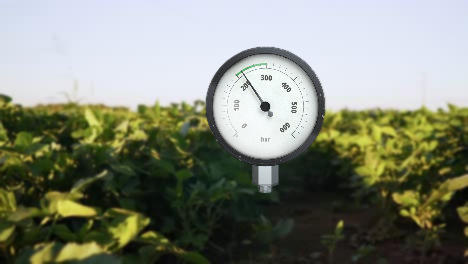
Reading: 220 bar
